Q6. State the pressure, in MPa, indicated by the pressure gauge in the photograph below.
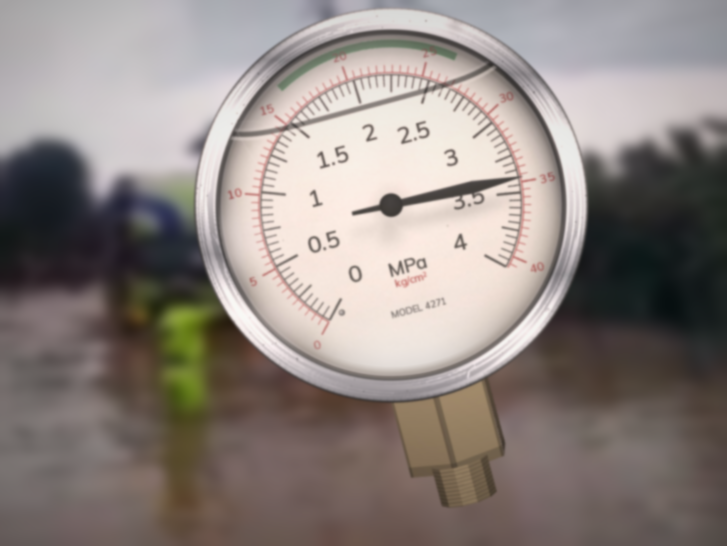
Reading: 3.4 MPa
